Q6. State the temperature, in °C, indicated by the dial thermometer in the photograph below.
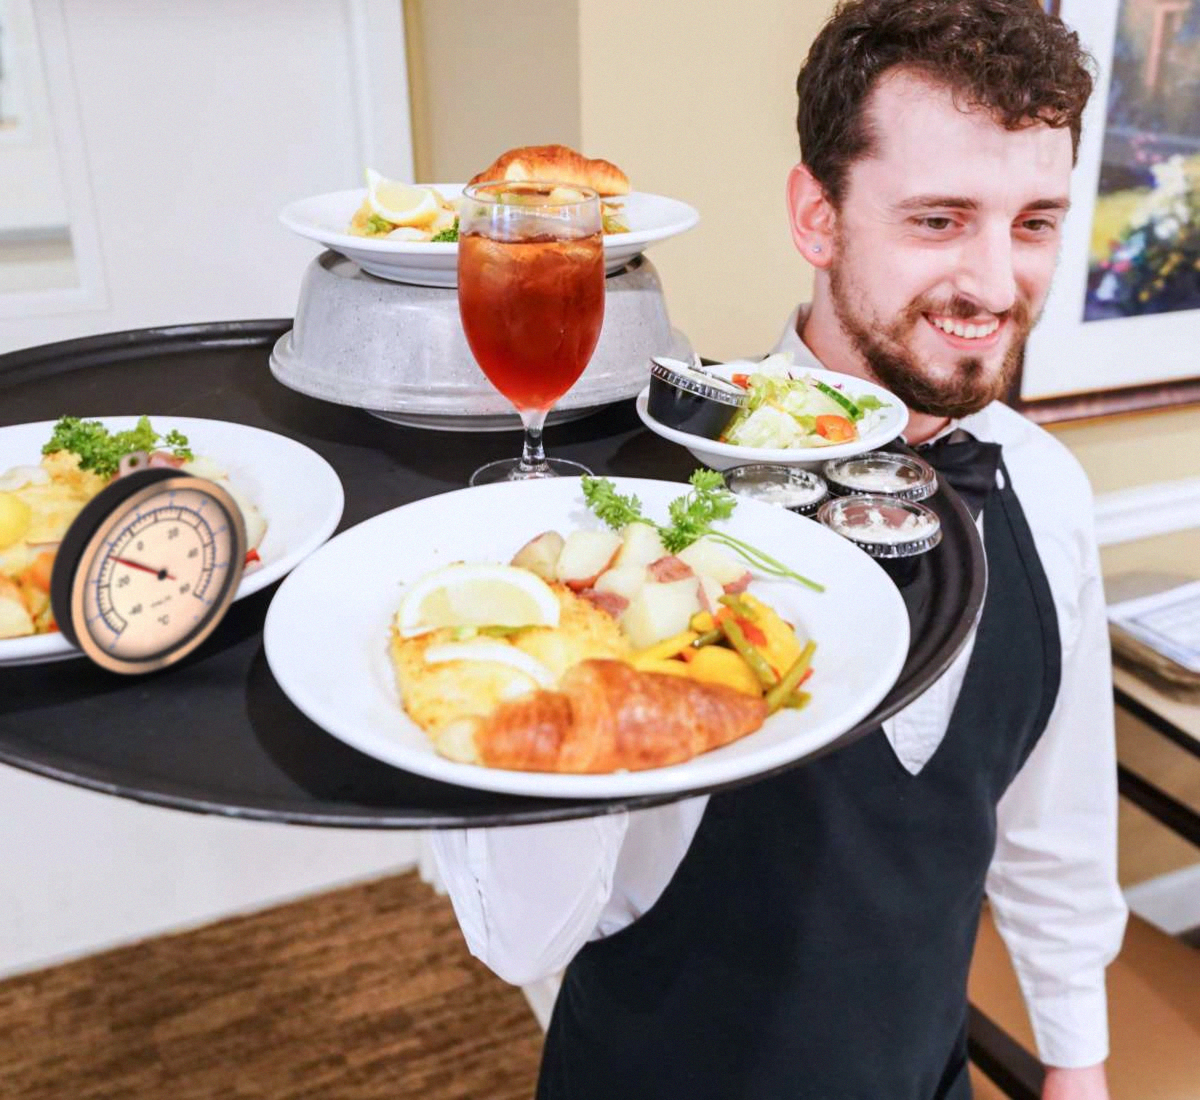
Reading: -10 °C
